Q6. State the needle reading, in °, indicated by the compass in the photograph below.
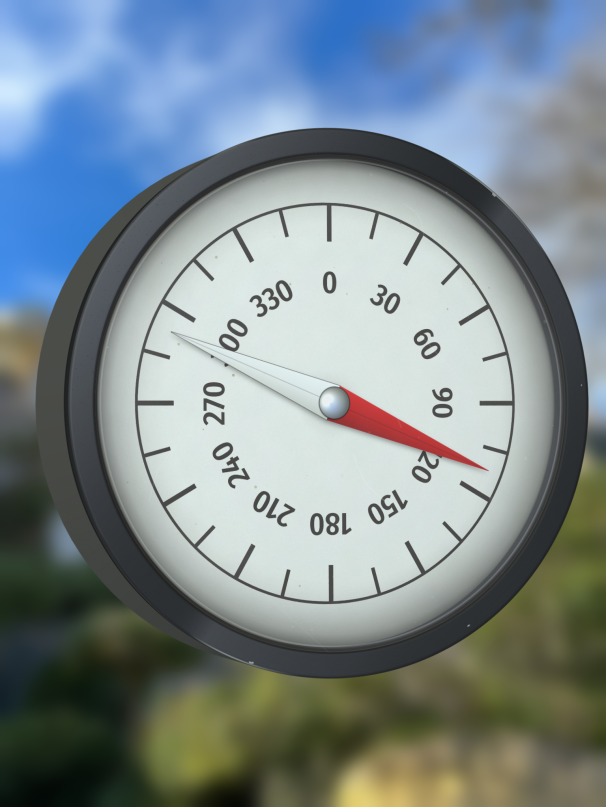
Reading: 112.5 °
